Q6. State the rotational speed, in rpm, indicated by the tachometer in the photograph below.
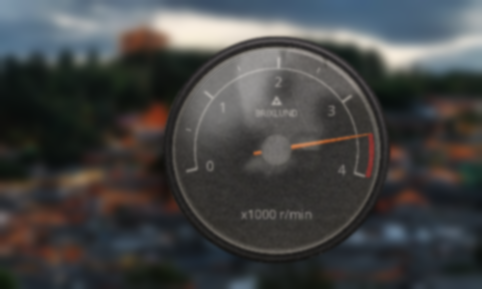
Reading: 3500 rpm
